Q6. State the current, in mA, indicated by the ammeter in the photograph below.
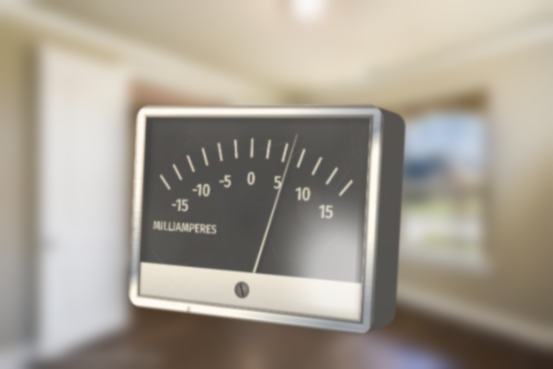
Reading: 6.25 mA
